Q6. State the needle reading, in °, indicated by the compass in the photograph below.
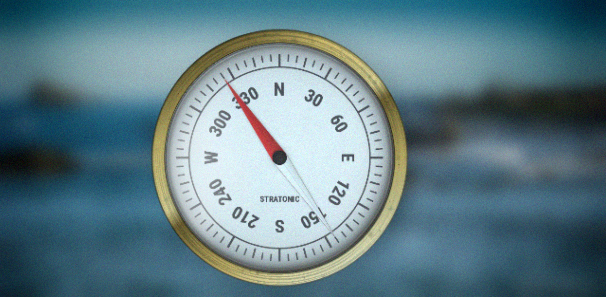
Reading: 325 °
